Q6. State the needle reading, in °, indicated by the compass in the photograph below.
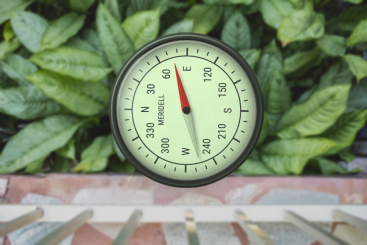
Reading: 75 °
